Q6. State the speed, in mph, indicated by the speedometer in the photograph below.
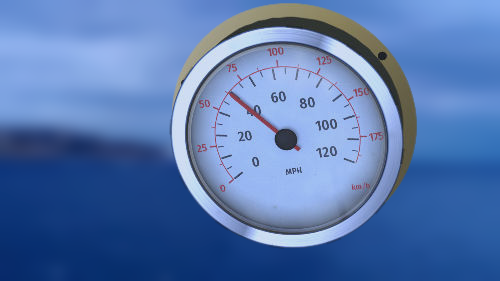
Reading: 40 mph
